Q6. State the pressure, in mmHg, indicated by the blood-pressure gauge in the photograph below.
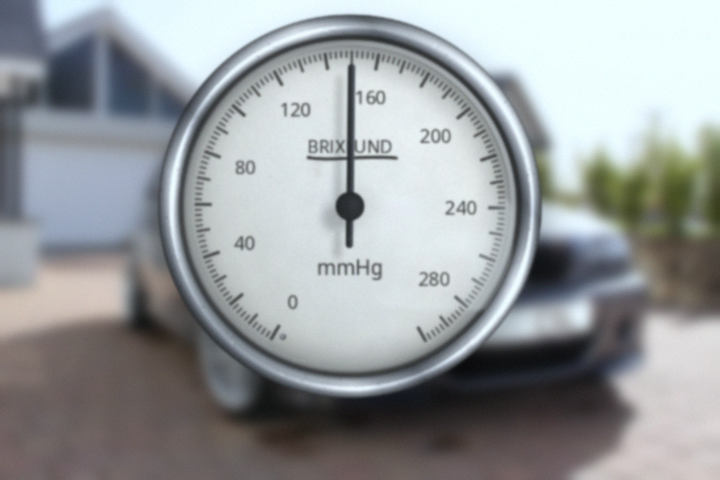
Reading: 150 mmHg
